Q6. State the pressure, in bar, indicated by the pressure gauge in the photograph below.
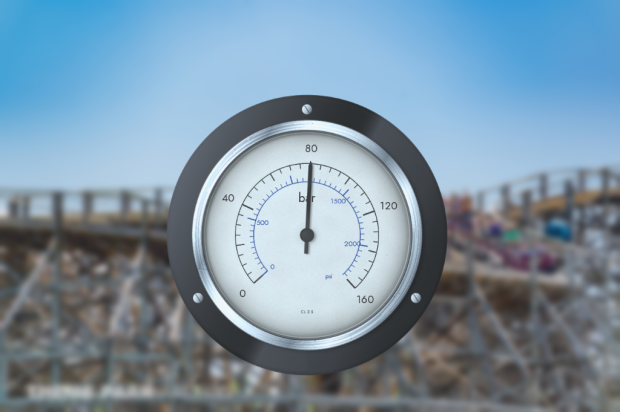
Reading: 80 bar
